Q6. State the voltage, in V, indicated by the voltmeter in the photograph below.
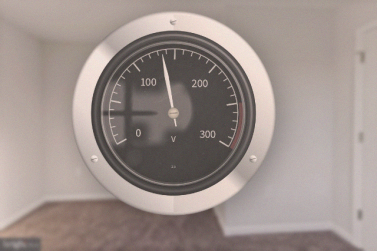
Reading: 135 V
